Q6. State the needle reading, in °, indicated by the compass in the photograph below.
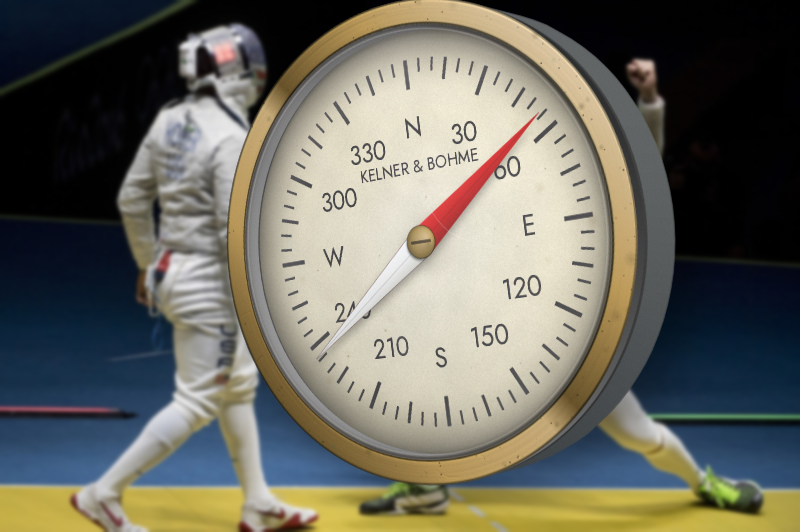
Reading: 55 °
